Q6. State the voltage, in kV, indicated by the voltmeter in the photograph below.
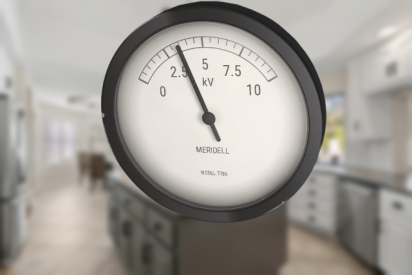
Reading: 3.5 kV
